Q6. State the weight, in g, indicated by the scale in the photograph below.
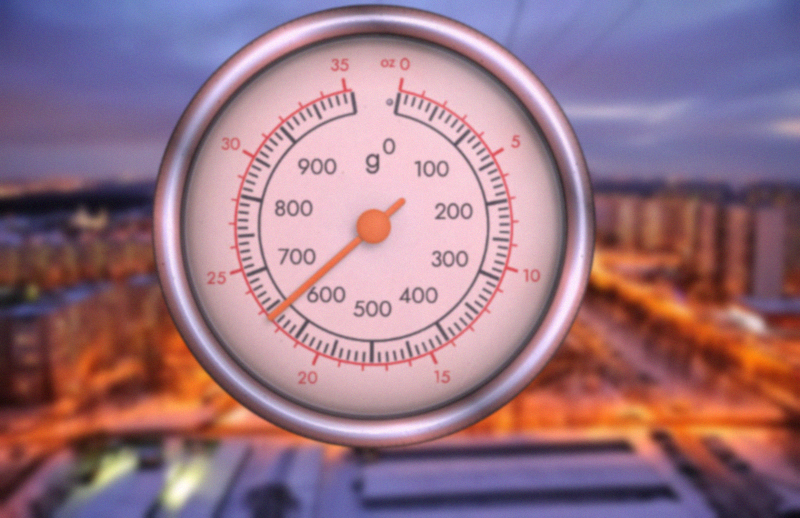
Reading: 640 g
